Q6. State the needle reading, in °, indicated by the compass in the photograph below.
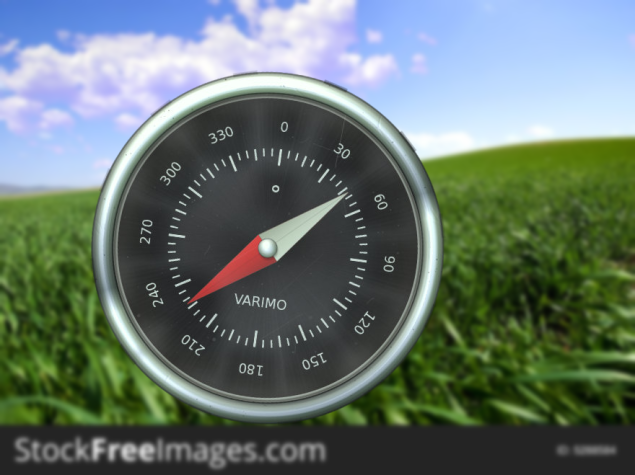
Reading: 227.5 °
